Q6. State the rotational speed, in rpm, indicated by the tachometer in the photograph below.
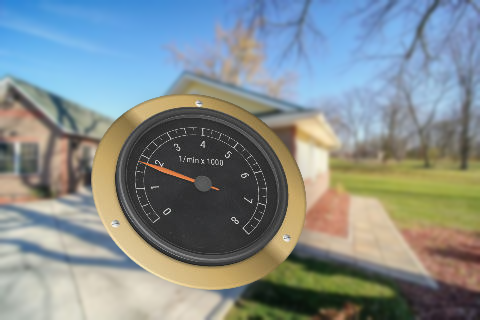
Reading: 1750 rpm
